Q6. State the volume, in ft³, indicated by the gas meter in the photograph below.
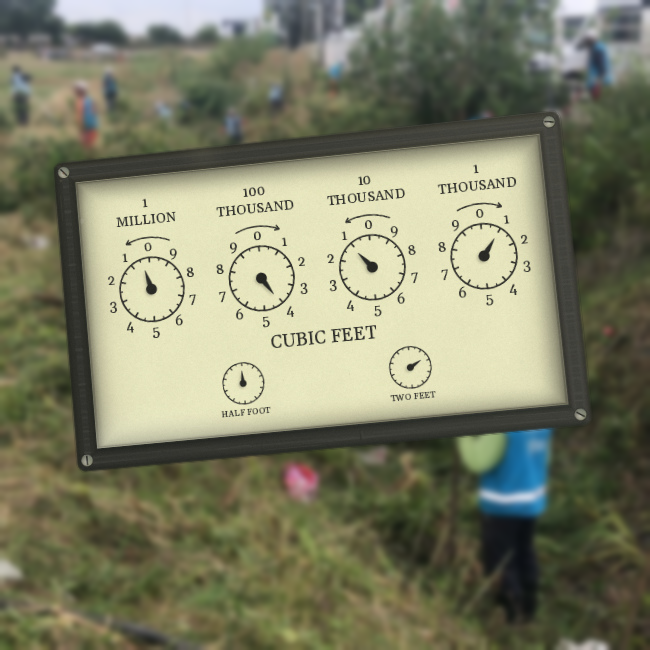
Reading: 41100 ft³
